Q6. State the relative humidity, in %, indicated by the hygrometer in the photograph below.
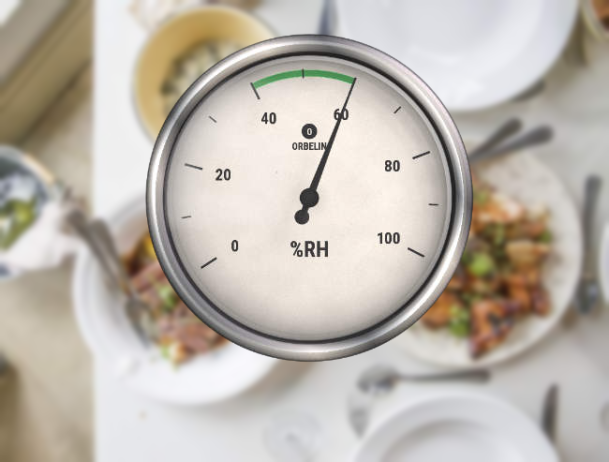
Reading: 60 %
